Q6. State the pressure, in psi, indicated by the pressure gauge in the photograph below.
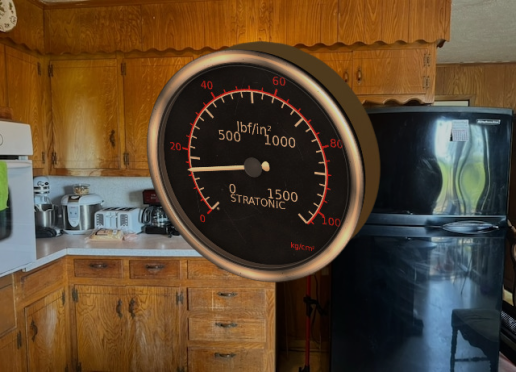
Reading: 200 psi
